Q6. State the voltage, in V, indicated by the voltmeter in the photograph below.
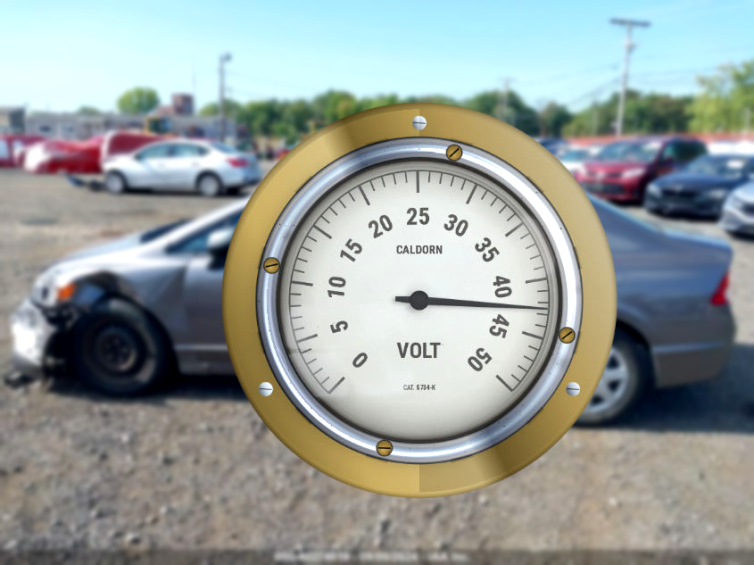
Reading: 42.5 V
